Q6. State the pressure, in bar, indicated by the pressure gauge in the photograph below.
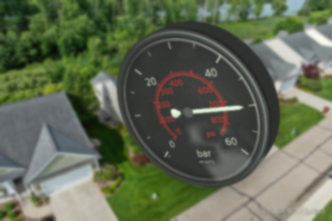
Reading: 50 bar
